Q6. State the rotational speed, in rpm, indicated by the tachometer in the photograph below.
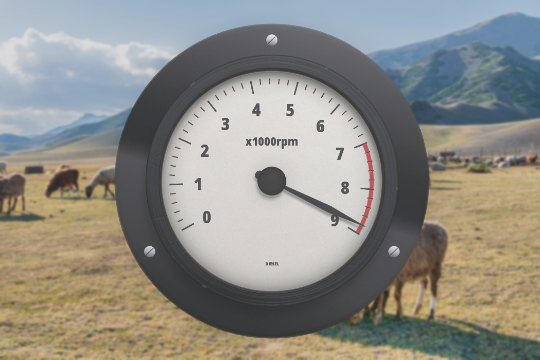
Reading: 8800 rpm
